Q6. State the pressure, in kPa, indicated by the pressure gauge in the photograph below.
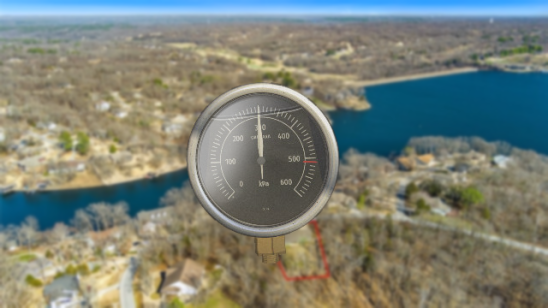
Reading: 300 kPa
